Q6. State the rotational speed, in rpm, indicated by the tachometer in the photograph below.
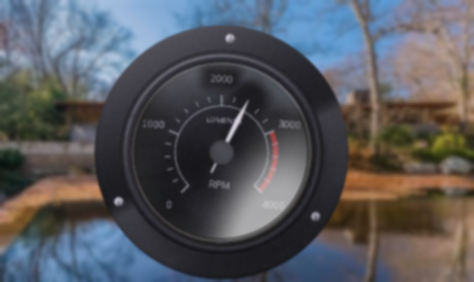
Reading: 2400 rpm
